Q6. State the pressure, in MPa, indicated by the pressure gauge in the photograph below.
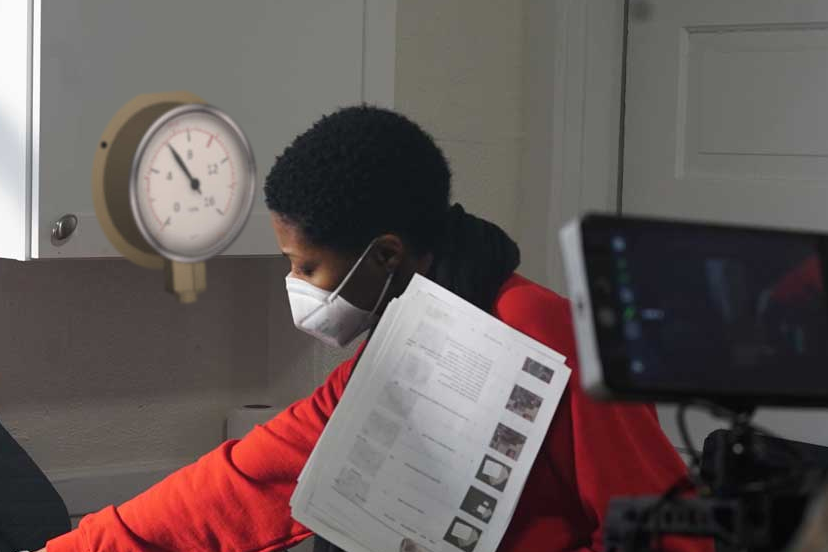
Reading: 6 MPa
